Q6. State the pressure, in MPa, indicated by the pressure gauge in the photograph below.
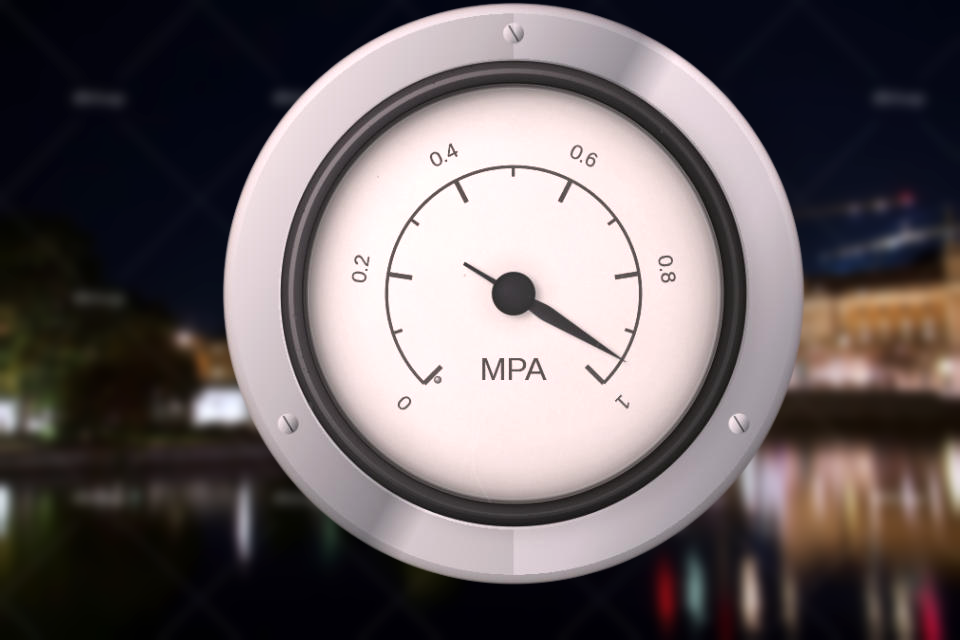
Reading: 0.95 MPa
